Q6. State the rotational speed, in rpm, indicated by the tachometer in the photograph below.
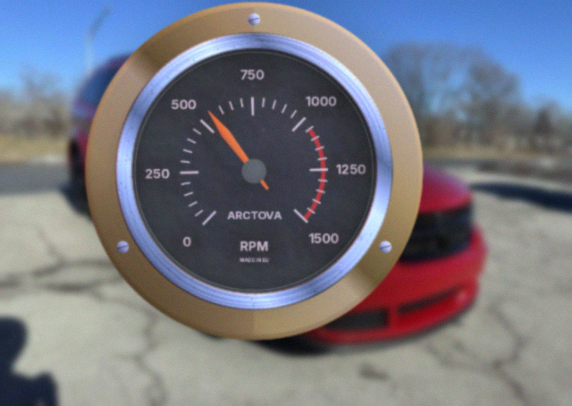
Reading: 550 rpm
